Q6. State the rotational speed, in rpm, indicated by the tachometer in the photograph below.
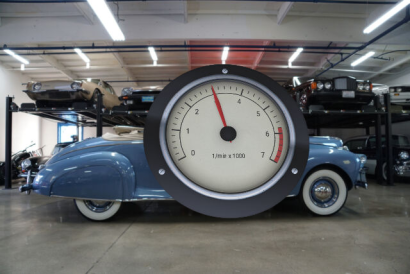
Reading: 3000 rpm
